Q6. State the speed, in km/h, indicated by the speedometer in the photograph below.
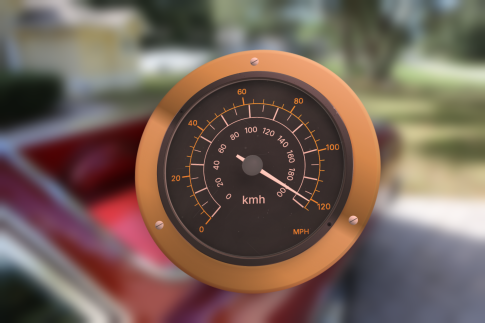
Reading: 195 km/h
